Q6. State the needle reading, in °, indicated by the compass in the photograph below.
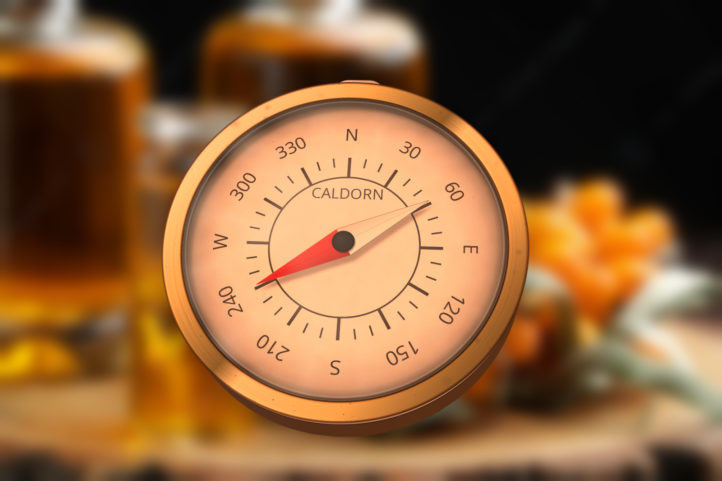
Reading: 240 °
